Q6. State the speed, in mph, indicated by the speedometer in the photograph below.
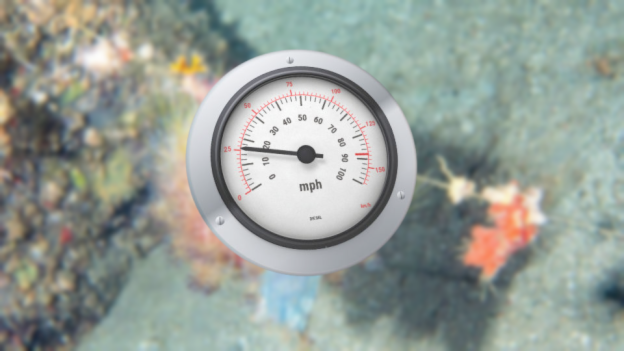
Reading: 16 mph
